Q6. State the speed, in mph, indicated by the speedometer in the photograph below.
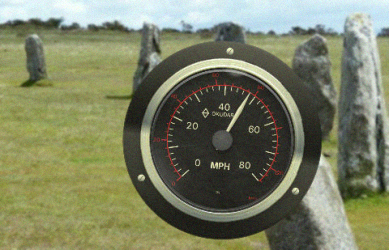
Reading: 48 mph
